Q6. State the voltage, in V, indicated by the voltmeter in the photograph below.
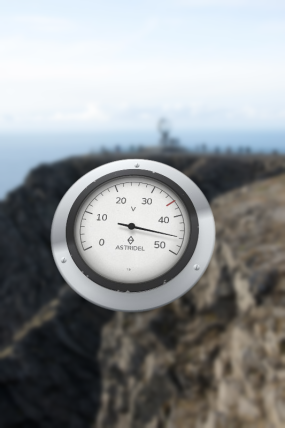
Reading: 46 V
